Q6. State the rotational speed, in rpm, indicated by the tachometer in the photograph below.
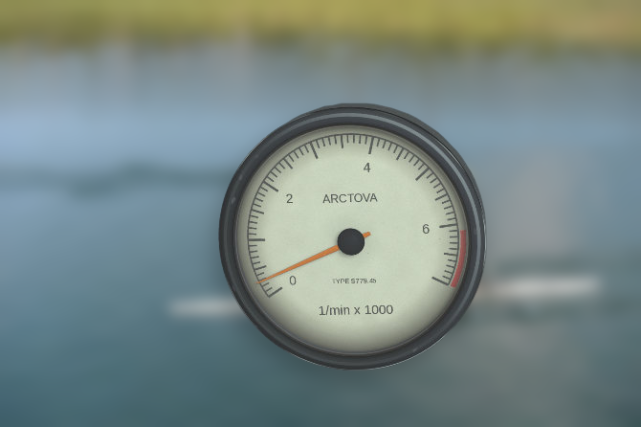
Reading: 300 rpm
